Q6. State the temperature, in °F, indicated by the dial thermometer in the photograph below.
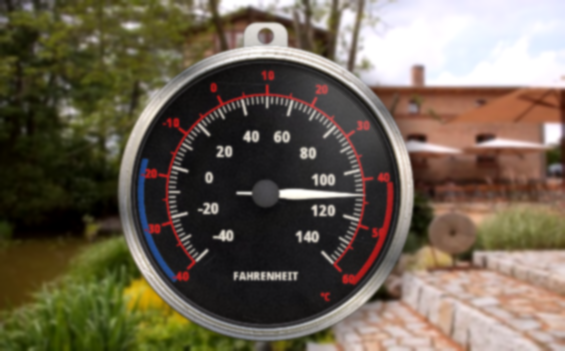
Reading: 110 °F
